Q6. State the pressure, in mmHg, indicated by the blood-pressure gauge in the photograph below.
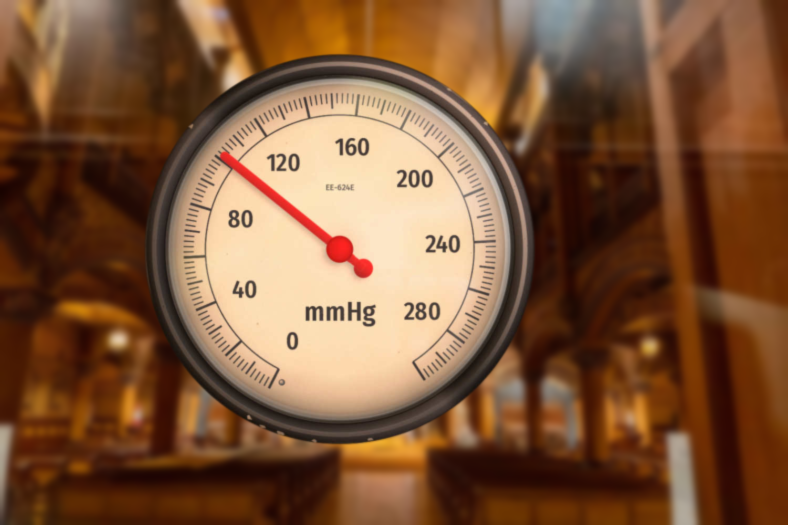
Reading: 102 mmHg
